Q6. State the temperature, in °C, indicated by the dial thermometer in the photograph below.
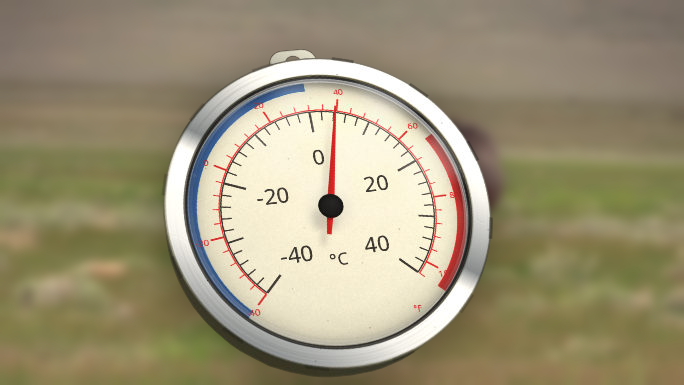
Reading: 4 °C
